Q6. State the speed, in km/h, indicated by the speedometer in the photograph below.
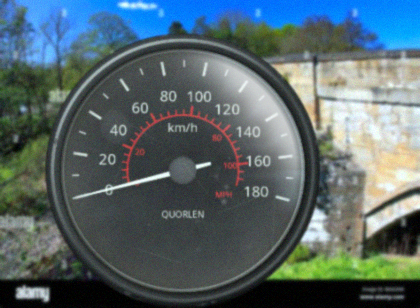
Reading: 0 km/h
